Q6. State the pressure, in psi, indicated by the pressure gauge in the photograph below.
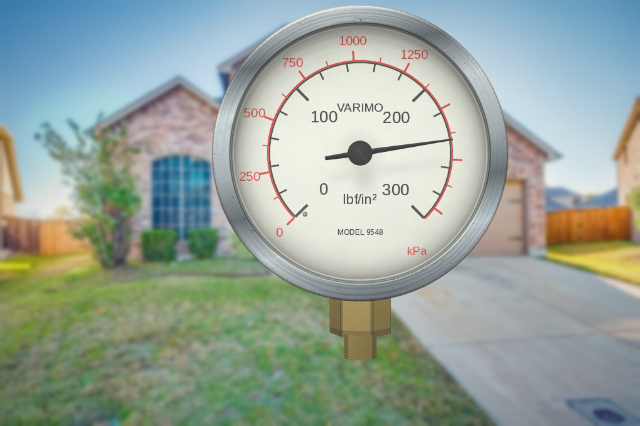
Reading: 240 psi
